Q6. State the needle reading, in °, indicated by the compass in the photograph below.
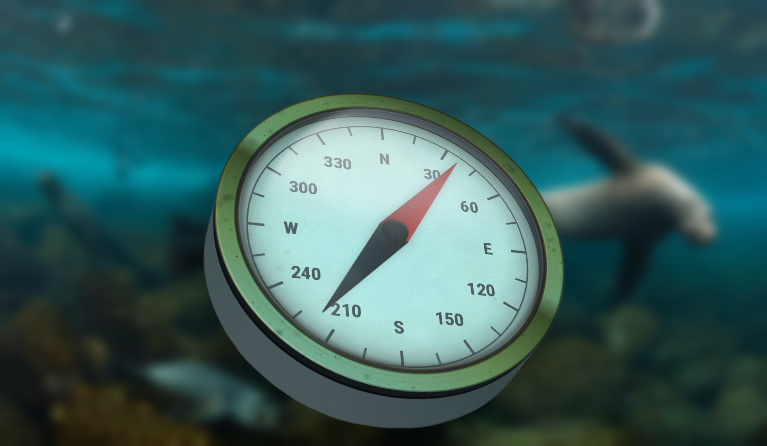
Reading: 37.5 °
